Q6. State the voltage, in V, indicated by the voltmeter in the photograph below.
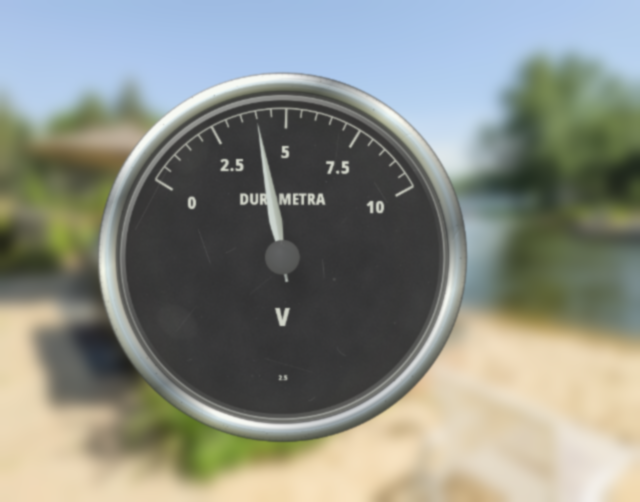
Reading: 4 V
